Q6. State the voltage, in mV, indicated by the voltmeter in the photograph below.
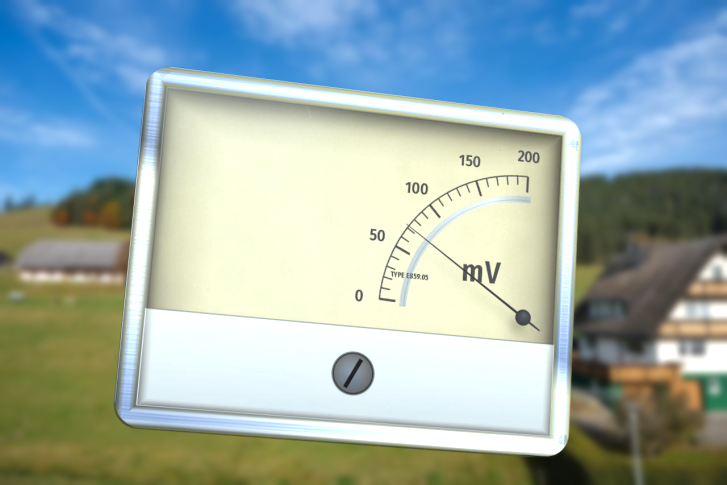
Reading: 70 mV
